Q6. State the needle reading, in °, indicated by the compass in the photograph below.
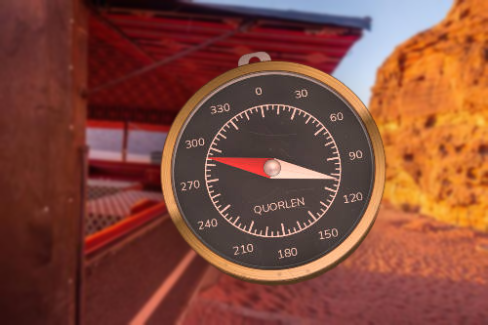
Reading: 290 °
